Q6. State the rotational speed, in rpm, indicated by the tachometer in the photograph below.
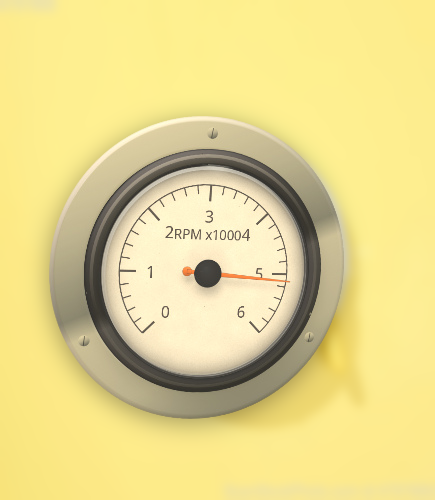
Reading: 5100 rpm
